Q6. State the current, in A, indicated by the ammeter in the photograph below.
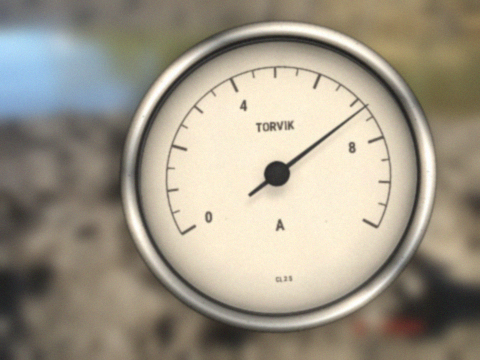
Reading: 7.25 A
